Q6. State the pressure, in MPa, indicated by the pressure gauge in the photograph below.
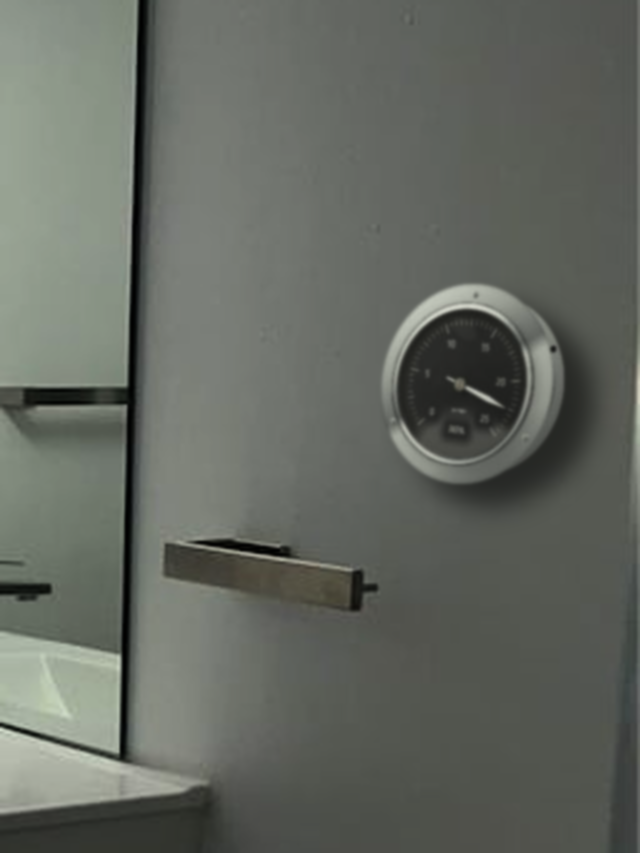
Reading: 22.5 MPa
